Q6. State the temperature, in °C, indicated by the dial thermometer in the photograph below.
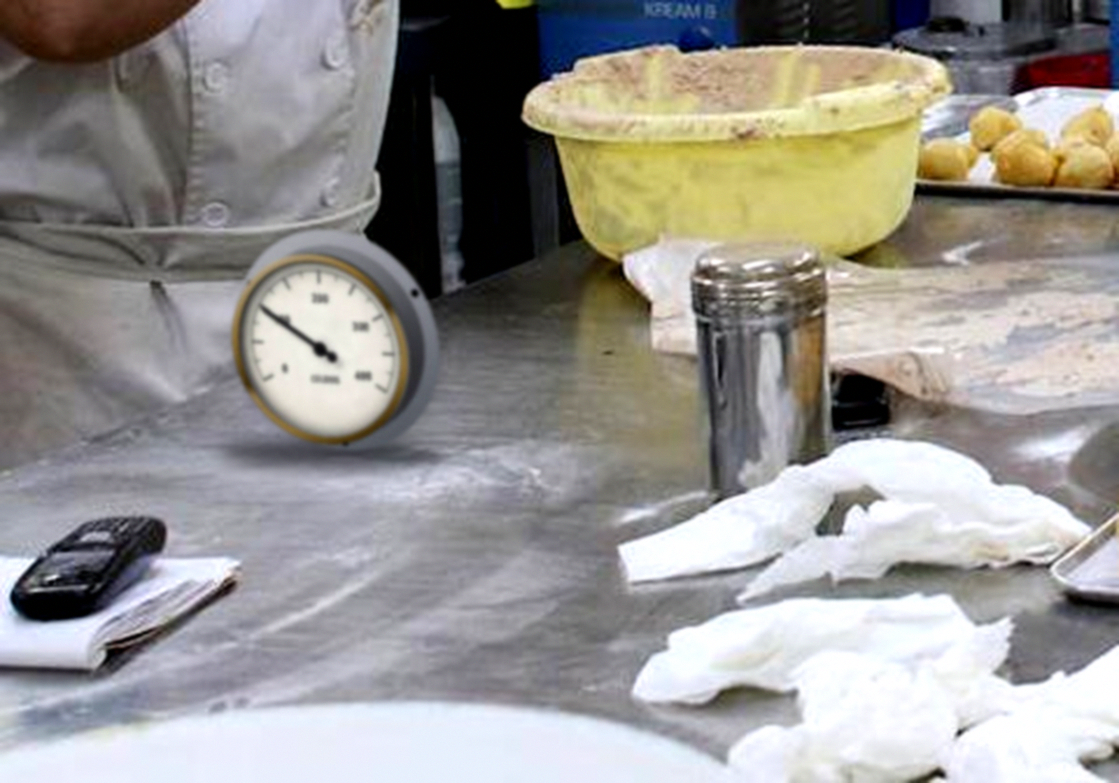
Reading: 100 °C
